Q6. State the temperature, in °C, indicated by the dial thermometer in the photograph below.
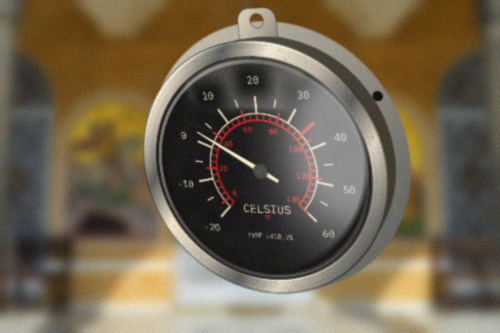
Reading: 2.5 °C
